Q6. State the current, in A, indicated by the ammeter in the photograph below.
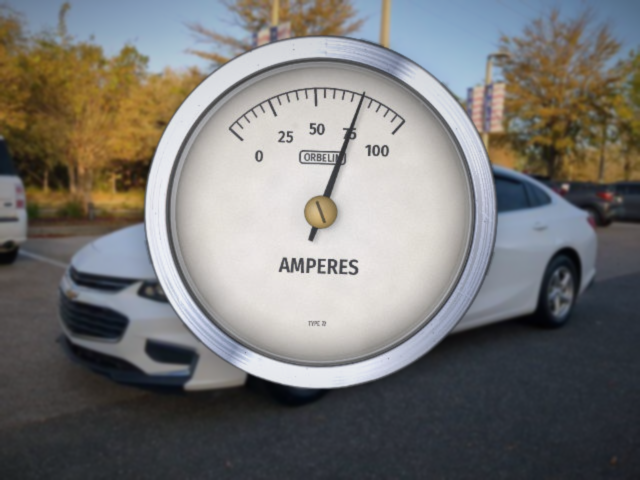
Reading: 75 A
